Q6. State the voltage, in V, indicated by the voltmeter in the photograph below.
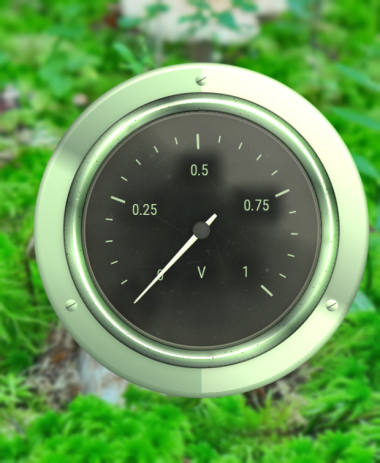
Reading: 0 V
